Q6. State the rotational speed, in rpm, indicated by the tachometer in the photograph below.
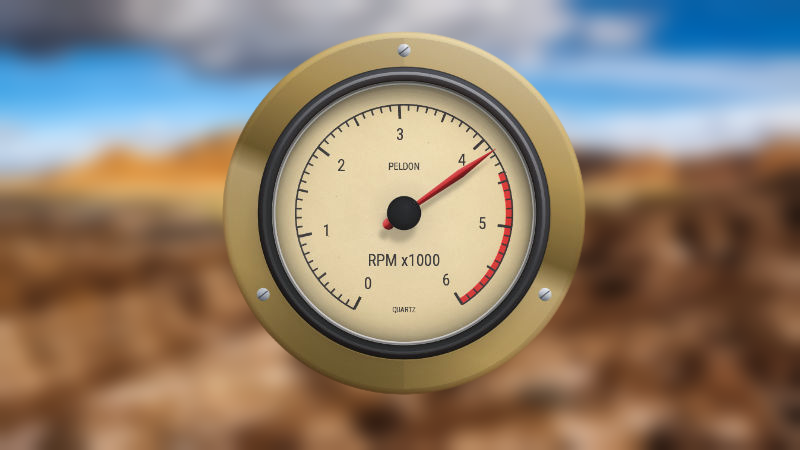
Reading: 4150 rpm
